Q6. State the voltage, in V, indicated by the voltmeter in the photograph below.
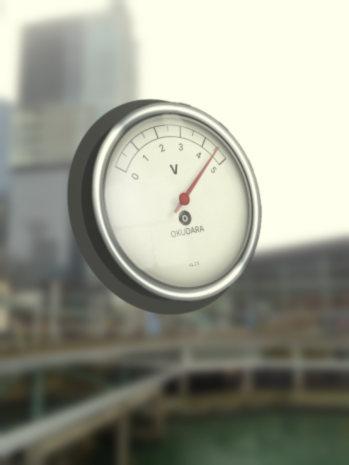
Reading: 4.5 V
